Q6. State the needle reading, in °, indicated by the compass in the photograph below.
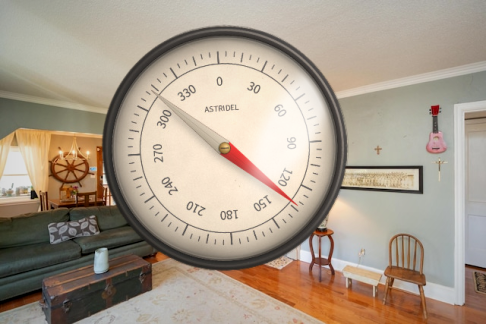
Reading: 132.5 °
